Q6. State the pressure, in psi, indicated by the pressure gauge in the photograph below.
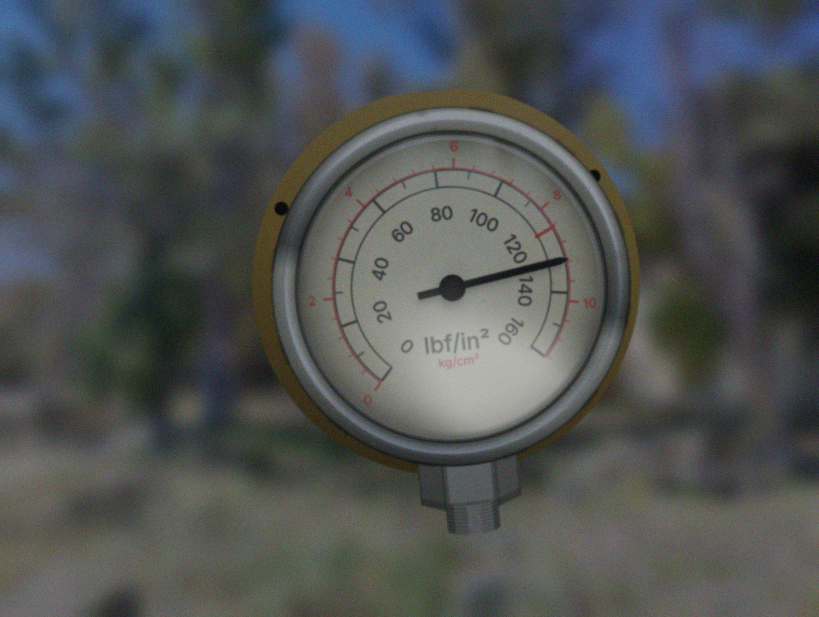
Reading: 130 psi
